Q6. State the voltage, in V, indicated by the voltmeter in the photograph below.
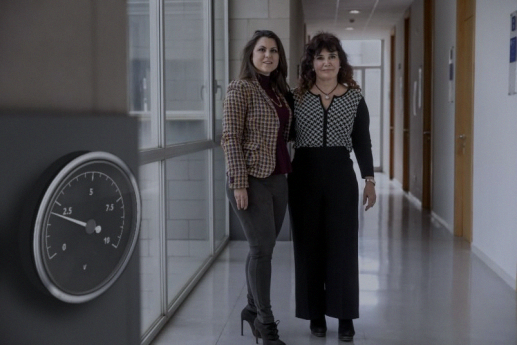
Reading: 2 V
